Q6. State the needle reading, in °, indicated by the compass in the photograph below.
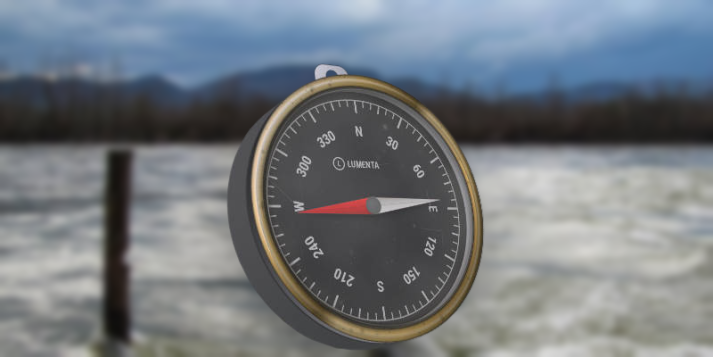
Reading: 265 °
